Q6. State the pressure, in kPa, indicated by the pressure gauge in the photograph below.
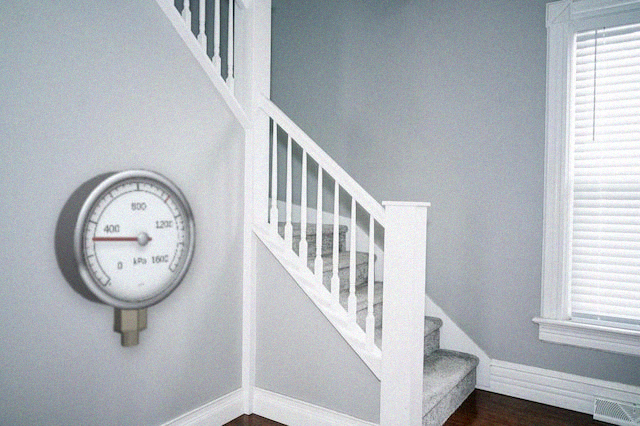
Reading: 300 kPa
